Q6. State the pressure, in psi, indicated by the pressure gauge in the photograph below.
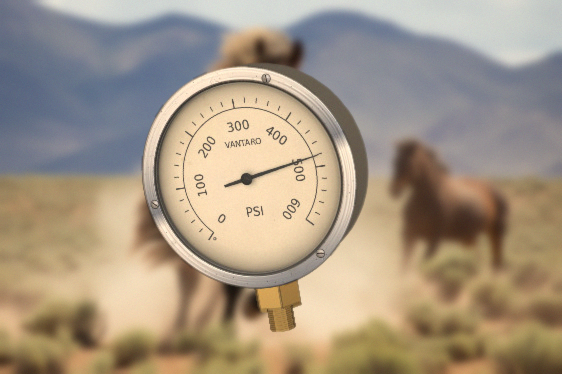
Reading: 480 psi
